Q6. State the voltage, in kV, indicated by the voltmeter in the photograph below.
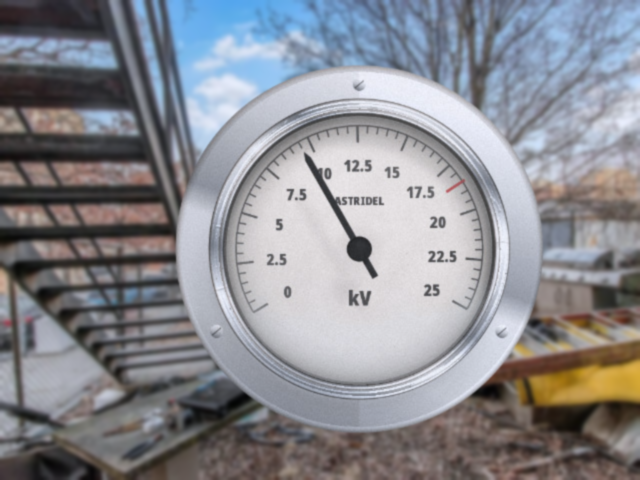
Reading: 9.5 kV
